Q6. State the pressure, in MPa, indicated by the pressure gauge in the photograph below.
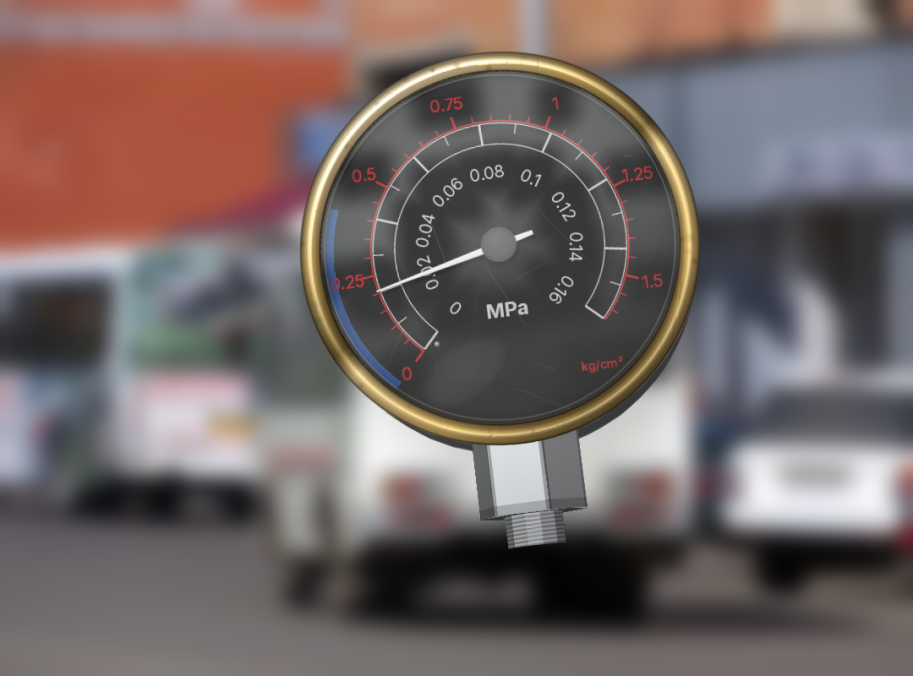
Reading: 0.02 MPa
